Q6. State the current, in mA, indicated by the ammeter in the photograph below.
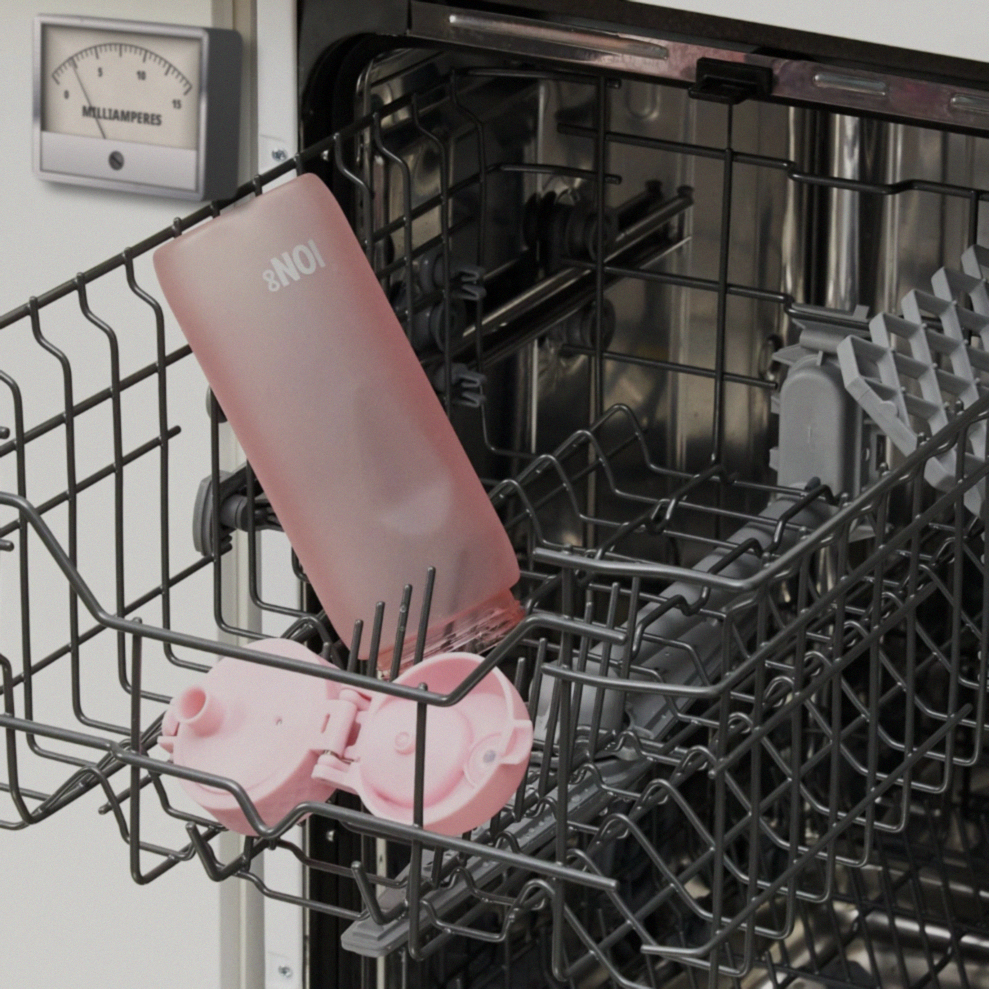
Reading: 2.5 mA
